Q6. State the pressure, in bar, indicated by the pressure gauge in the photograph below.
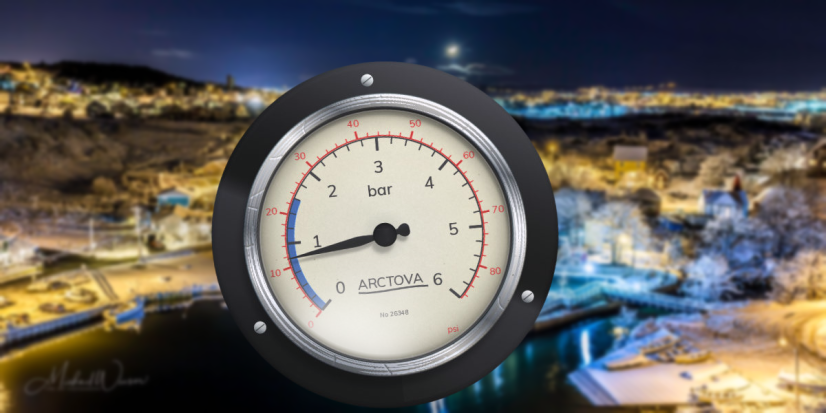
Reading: 0.8 bar
